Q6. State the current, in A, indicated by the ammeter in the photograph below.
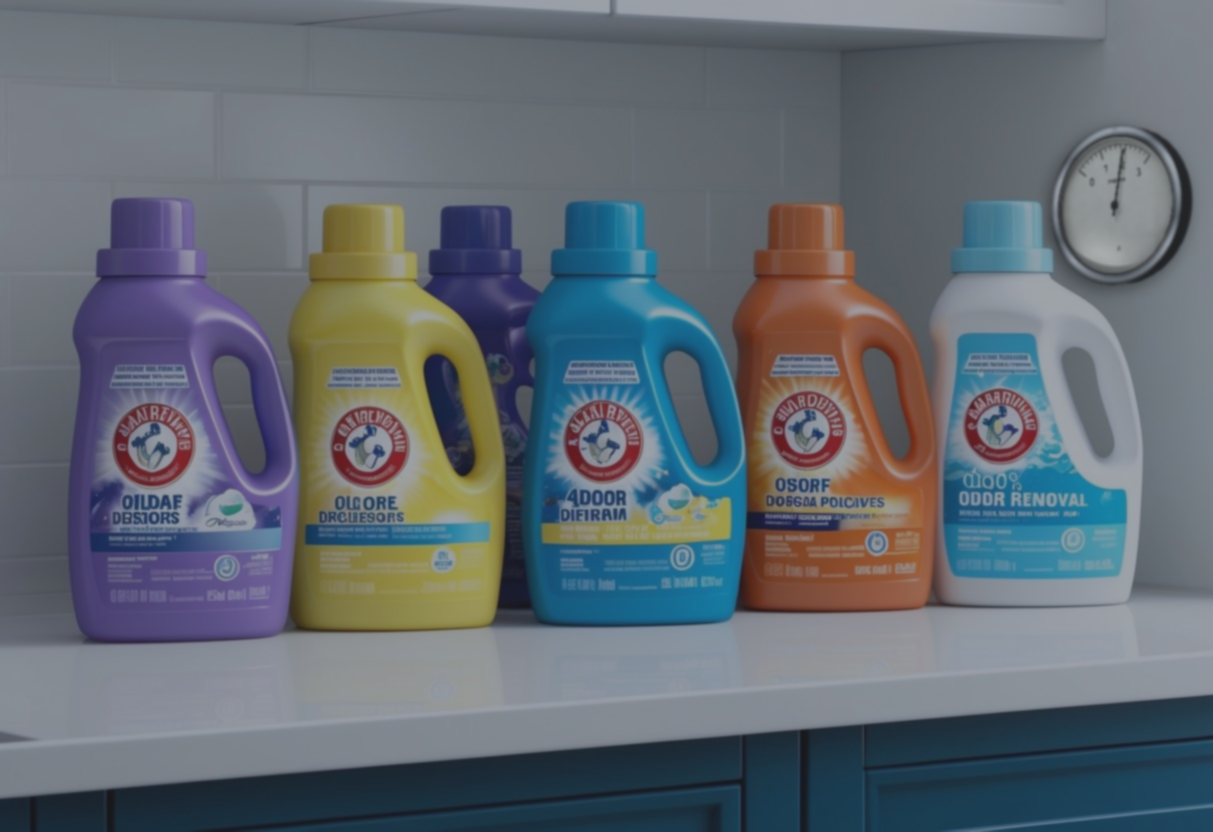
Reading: 2 A
